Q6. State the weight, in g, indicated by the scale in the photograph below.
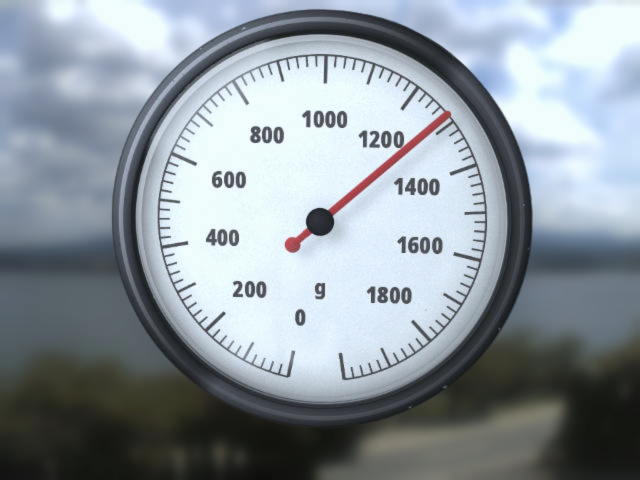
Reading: 1280 g
